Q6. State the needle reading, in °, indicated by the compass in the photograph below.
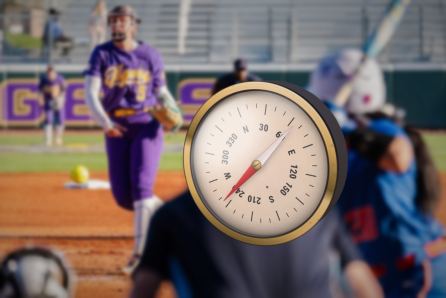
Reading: 245 °
